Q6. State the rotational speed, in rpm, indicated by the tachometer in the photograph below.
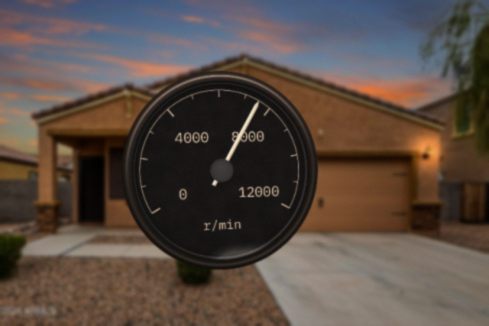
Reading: 7500 rpm
